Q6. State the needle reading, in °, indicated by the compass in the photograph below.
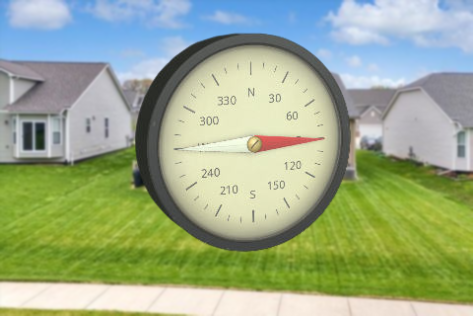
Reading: 90 °
